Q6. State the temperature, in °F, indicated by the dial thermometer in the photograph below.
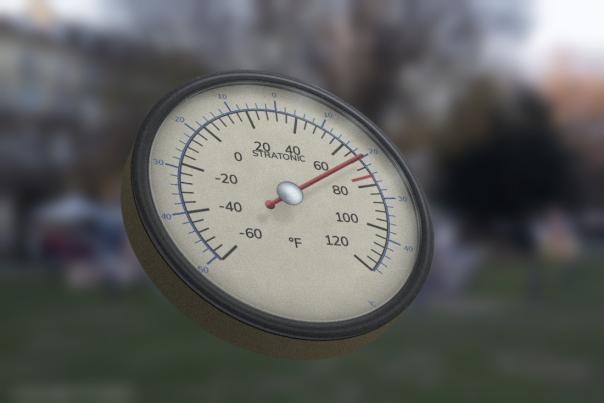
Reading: 68 °F
